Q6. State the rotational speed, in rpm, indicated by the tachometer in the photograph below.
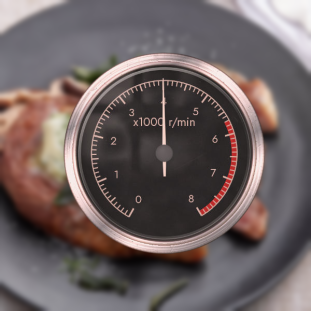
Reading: 4000 rpm
